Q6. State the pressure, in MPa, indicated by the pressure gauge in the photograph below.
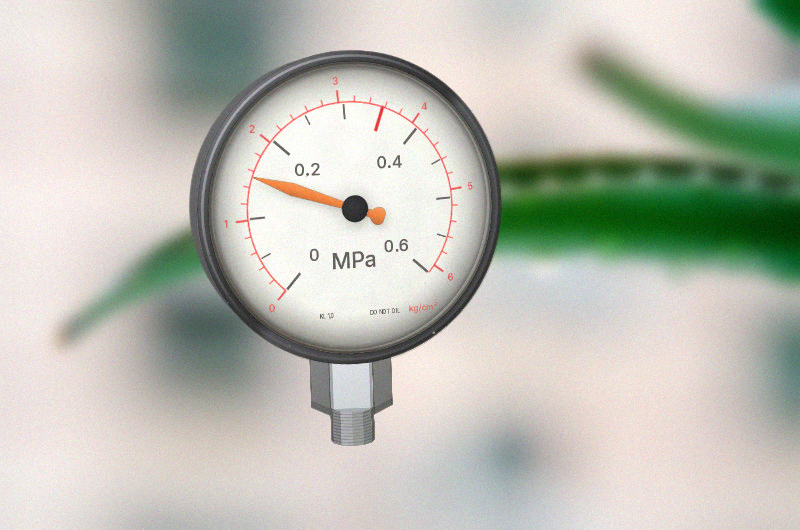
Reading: 0.15 MPa
